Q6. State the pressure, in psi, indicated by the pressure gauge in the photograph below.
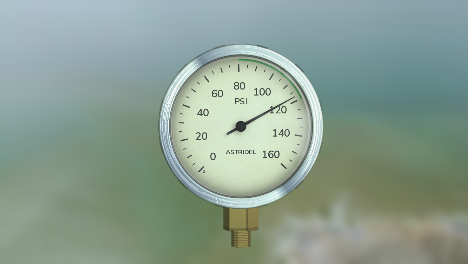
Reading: 117.5 psi
